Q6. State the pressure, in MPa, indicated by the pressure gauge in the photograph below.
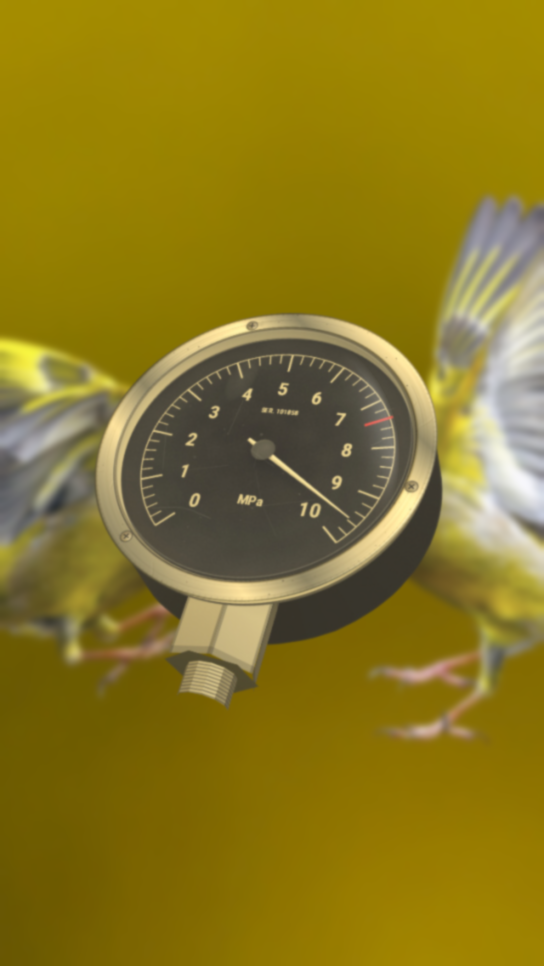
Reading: 9.6 MPa
